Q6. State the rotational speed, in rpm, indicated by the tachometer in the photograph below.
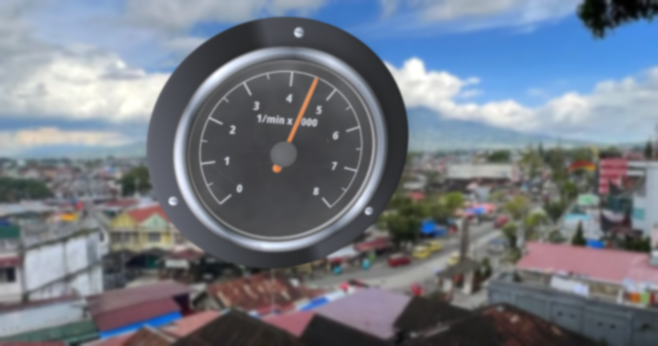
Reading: 4500 rpm
